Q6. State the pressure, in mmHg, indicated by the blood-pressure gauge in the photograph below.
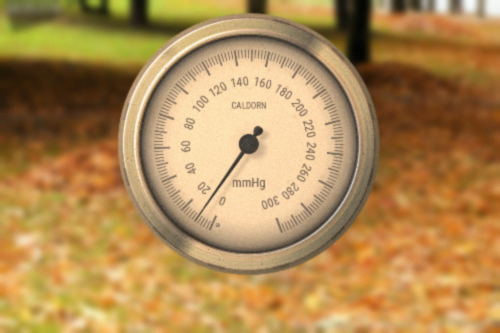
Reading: 10 mmHg
